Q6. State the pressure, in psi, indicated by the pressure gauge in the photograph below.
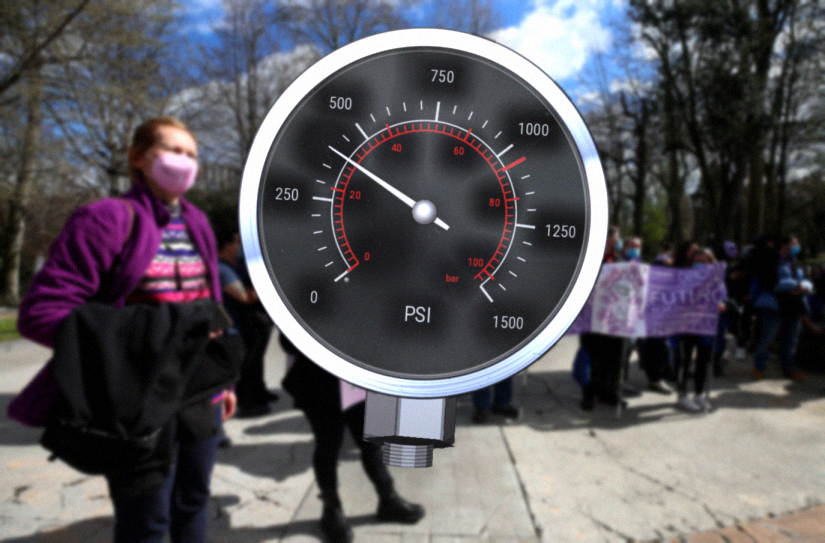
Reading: 400 psi
